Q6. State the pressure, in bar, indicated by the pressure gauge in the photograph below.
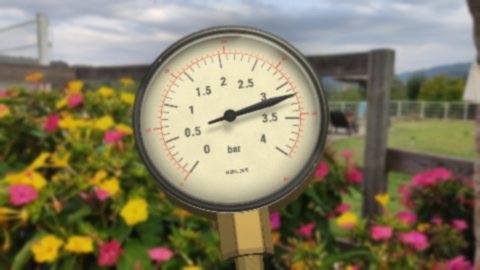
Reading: 3.2 bar
